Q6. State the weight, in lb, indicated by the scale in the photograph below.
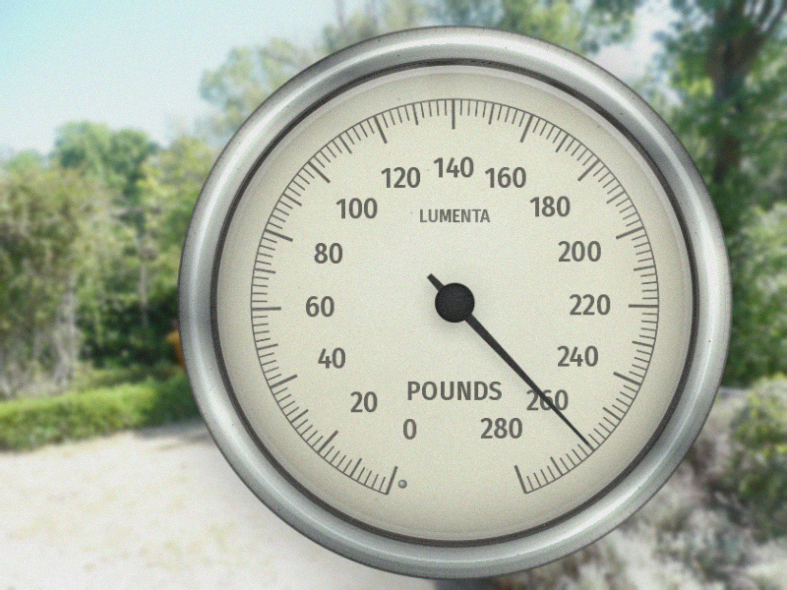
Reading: 260 lb
